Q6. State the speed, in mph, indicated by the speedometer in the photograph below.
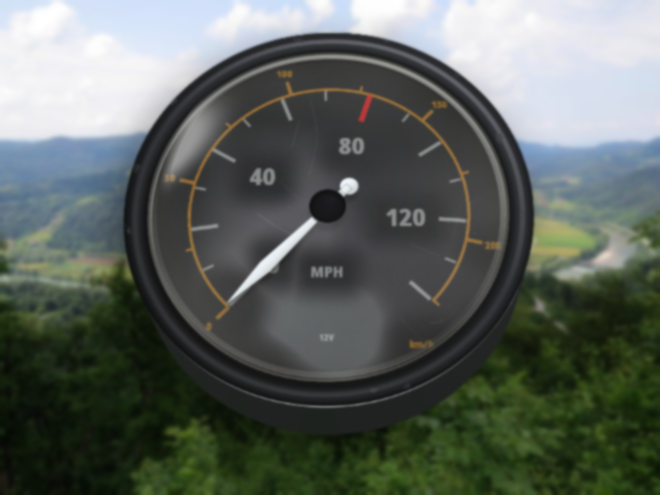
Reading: 0 mph
